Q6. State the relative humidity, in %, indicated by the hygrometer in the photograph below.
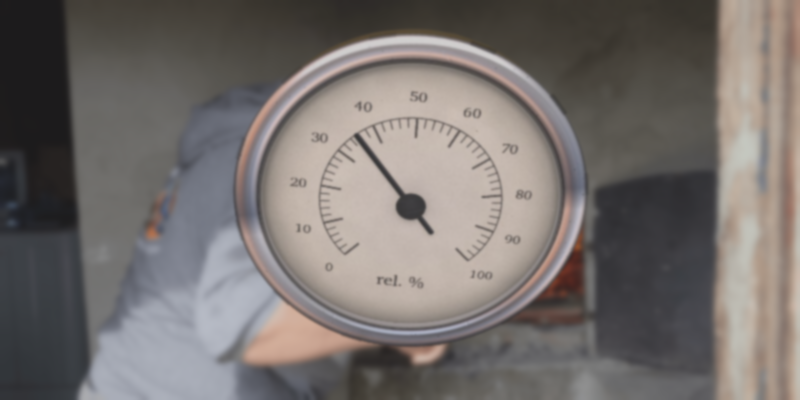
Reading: 36 %
